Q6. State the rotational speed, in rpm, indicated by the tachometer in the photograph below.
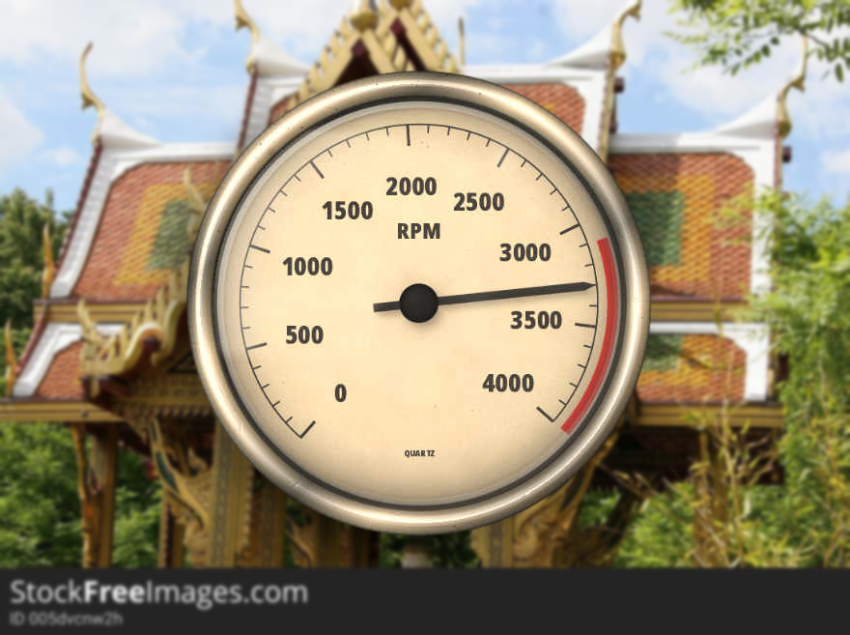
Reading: 3300 rpm
